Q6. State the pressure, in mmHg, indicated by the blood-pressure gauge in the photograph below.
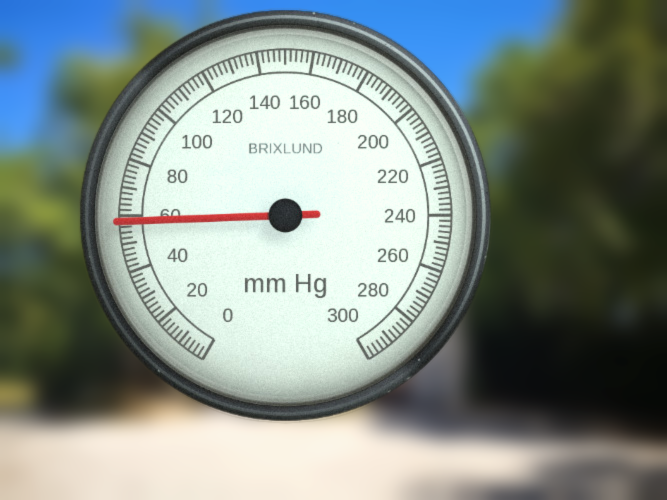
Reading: 58 mmHg
